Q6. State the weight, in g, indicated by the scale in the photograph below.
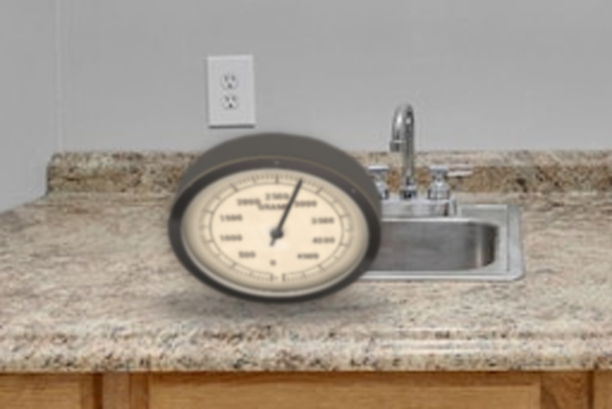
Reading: 2750 g
